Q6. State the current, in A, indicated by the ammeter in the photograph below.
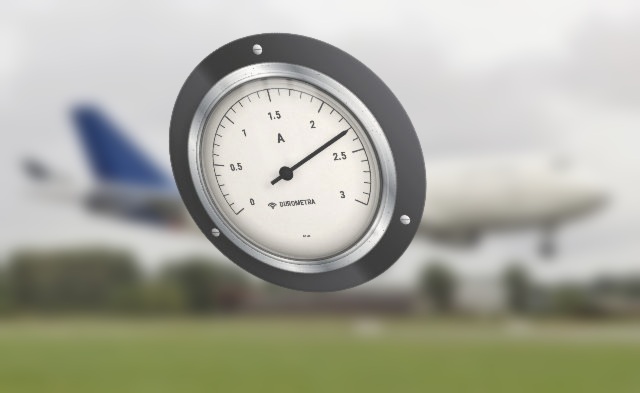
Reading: 2.3 A
